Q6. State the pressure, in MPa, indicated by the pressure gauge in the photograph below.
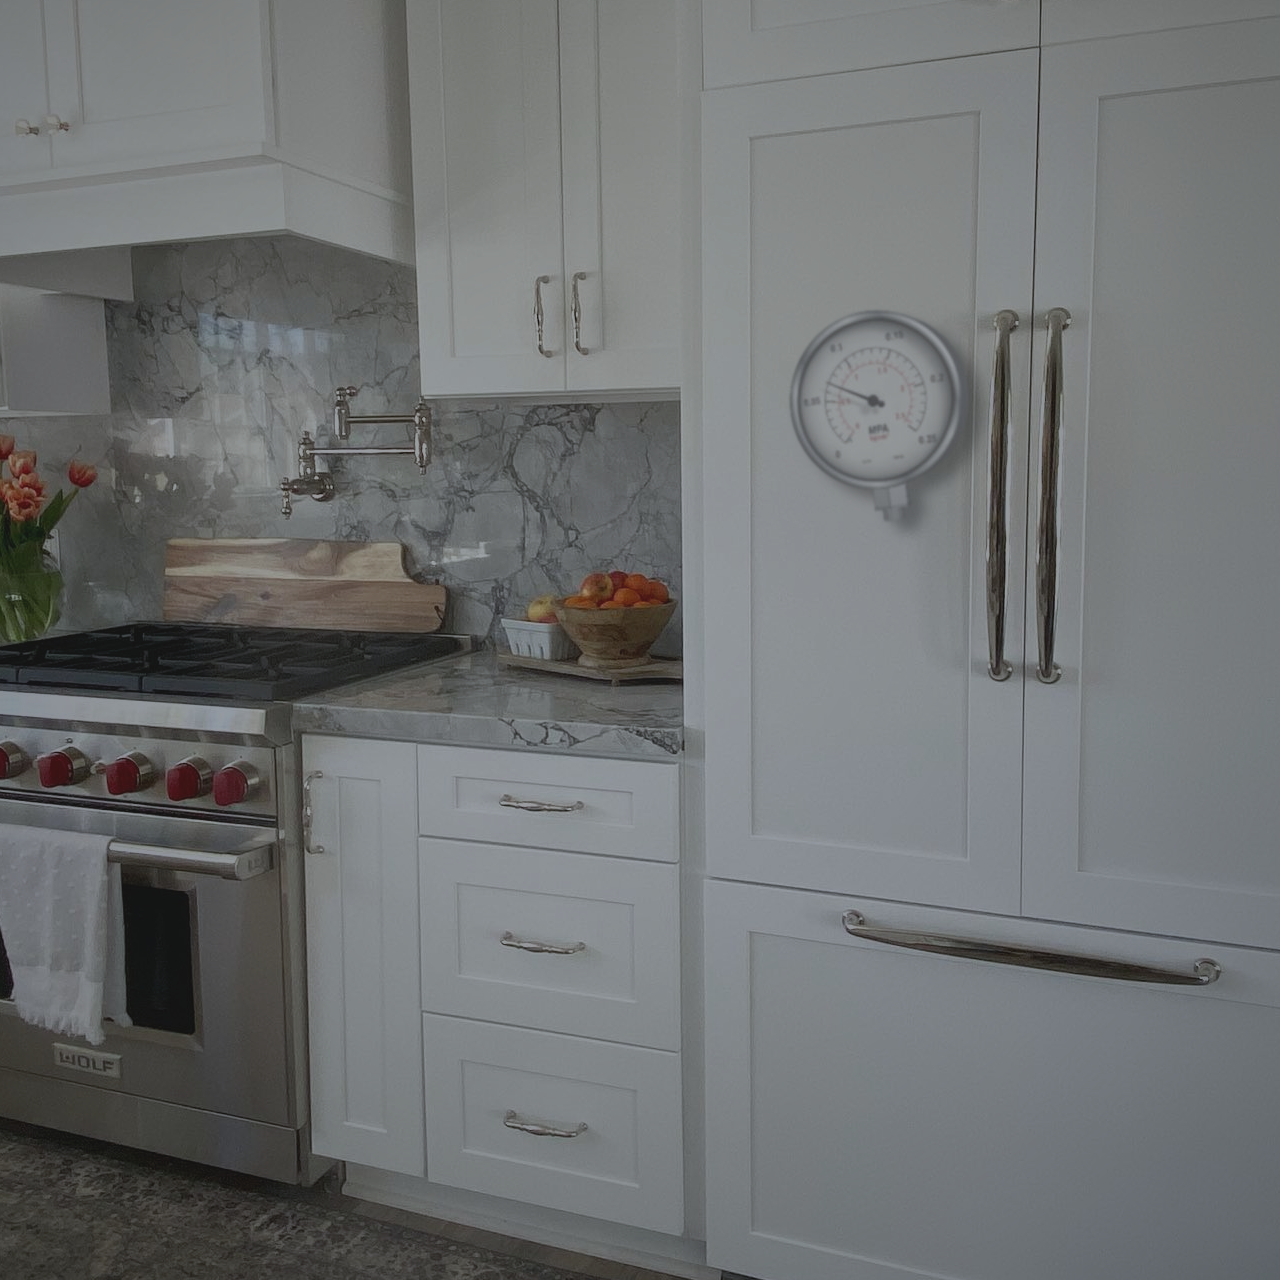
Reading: 0.07 MPa
